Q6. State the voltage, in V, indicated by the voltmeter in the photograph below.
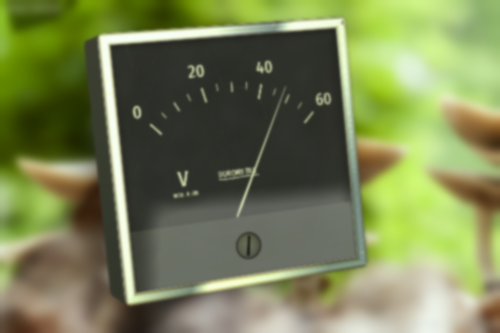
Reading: 47.5 V
